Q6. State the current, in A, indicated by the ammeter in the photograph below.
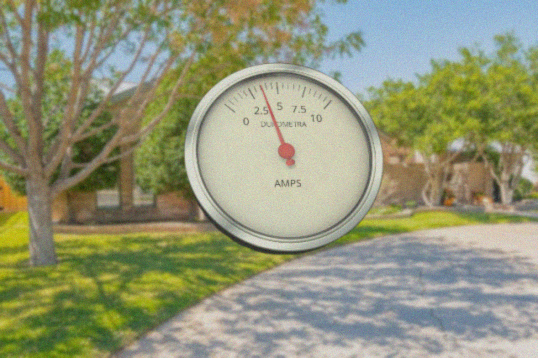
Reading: 3.5 A
